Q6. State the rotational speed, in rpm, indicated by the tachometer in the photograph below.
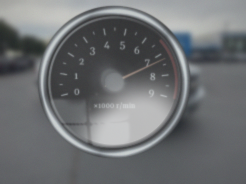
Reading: 7250 rpm
